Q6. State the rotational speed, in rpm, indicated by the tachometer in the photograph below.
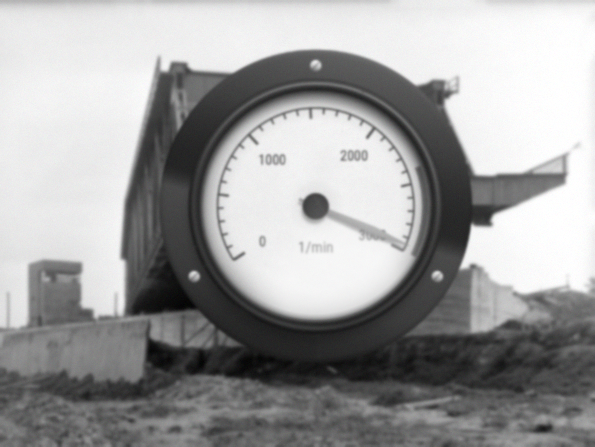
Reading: 2950 rpm
